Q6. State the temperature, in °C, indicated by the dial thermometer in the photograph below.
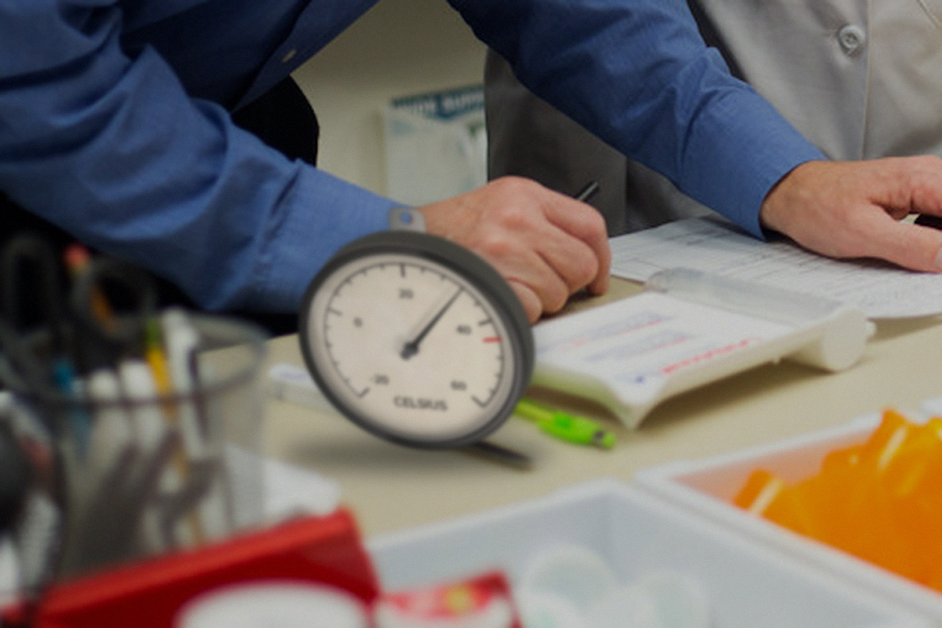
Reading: 32 °C
